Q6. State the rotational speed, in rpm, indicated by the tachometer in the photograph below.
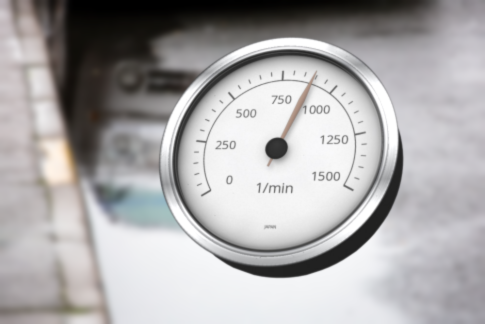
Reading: 900 rpm
